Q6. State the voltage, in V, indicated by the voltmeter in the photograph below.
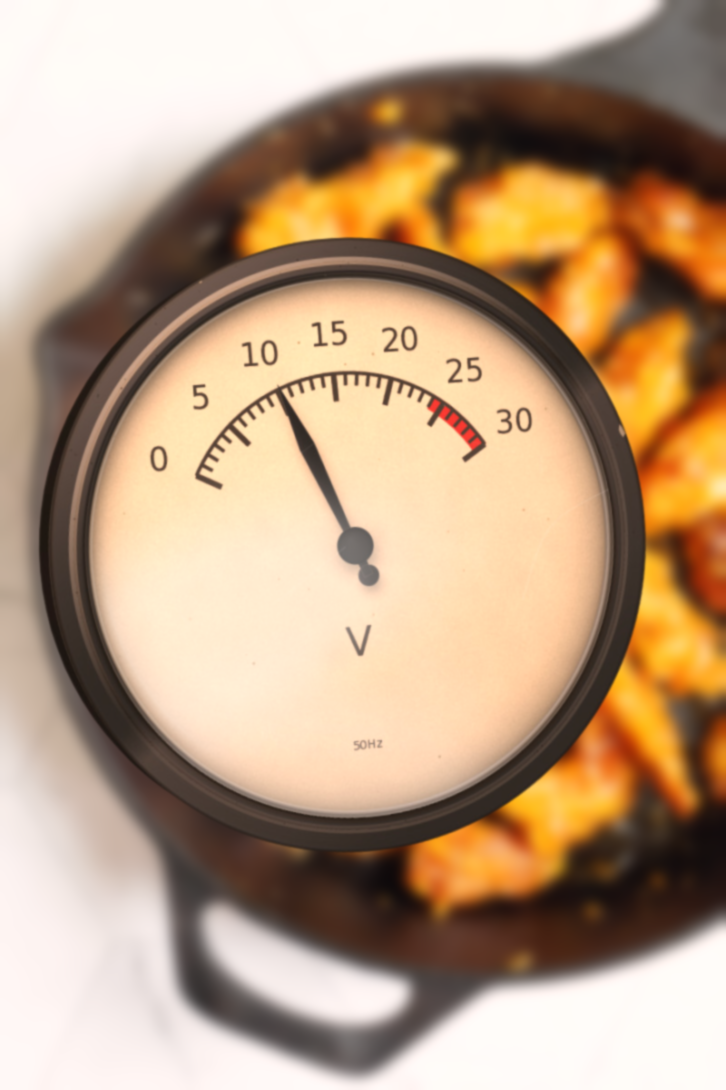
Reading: 10 V
